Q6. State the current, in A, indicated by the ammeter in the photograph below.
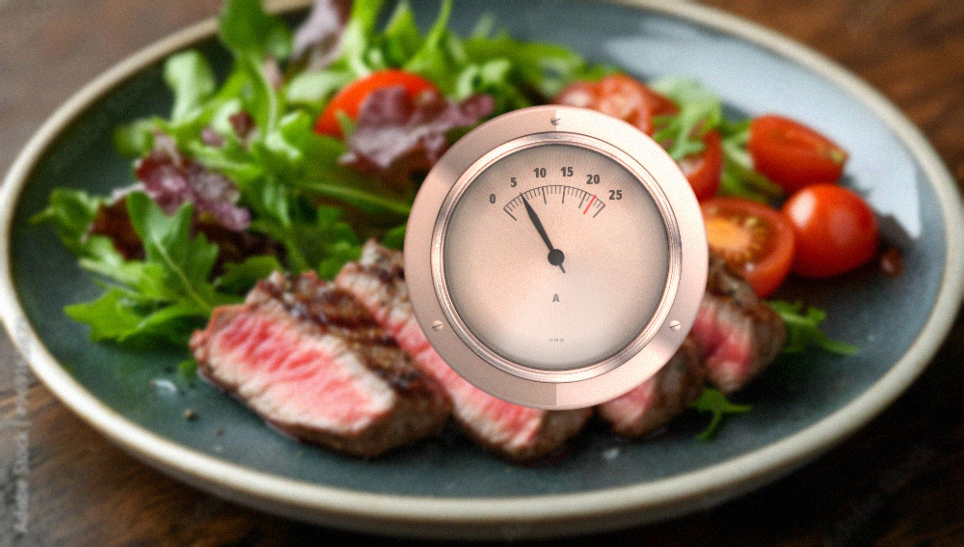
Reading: 5 A
